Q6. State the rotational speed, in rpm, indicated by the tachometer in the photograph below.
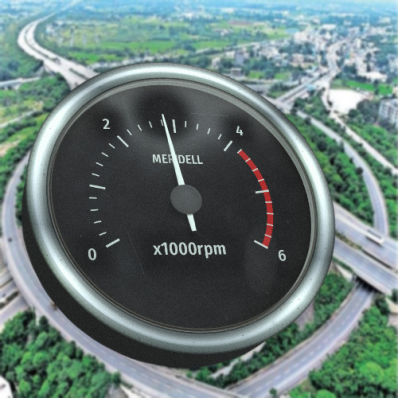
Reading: 2800 rpm
